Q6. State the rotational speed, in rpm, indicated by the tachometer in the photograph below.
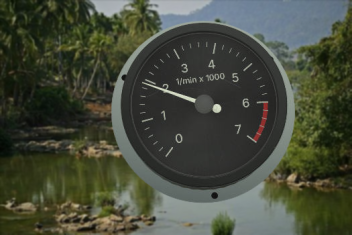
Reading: 1900 rpm
